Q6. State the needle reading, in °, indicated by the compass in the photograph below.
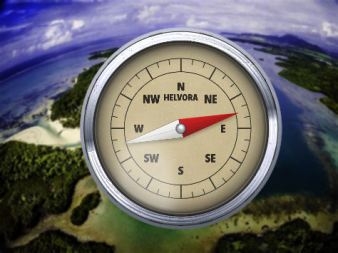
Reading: 75 °
